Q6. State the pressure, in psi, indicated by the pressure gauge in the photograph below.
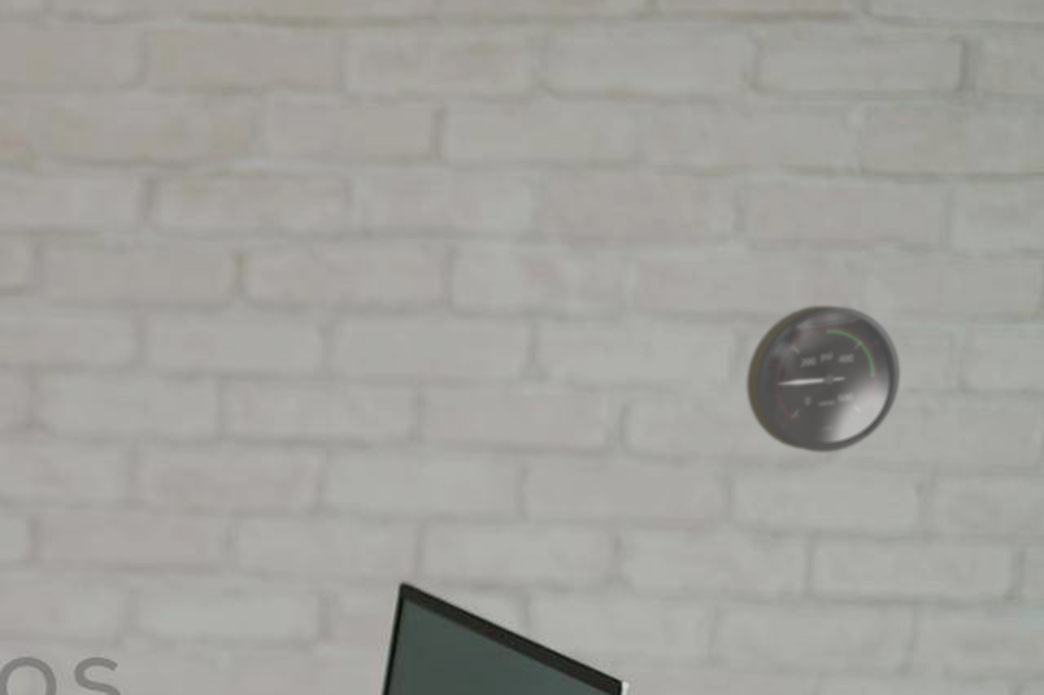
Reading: 100 psi
